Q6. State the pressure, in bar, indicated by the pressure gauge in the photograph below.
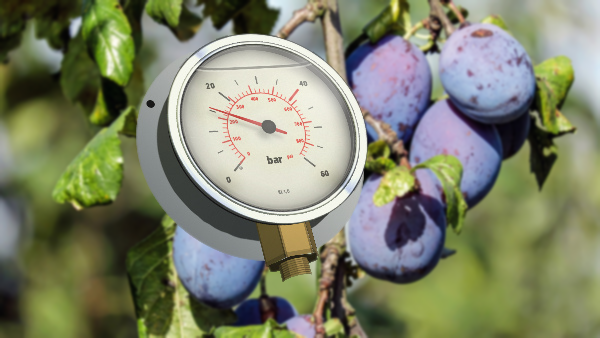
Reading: 15 bar
